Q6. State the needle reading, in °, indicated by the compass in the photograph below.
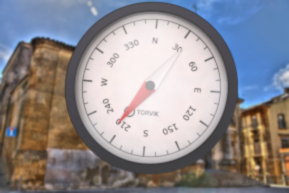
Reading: 215 °
